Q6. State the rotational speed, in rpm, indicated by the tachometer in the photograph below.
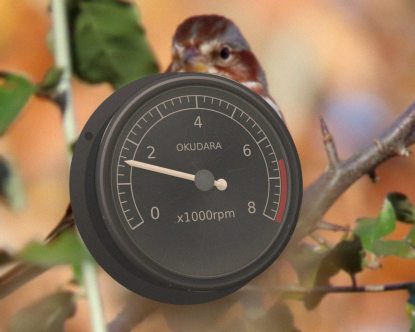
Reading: 1500 rpm
